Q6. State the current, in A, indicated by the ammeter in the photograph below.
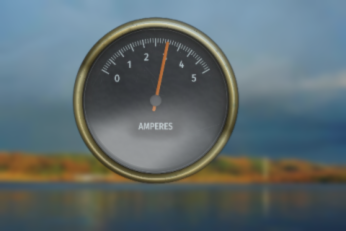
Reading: 3 A
